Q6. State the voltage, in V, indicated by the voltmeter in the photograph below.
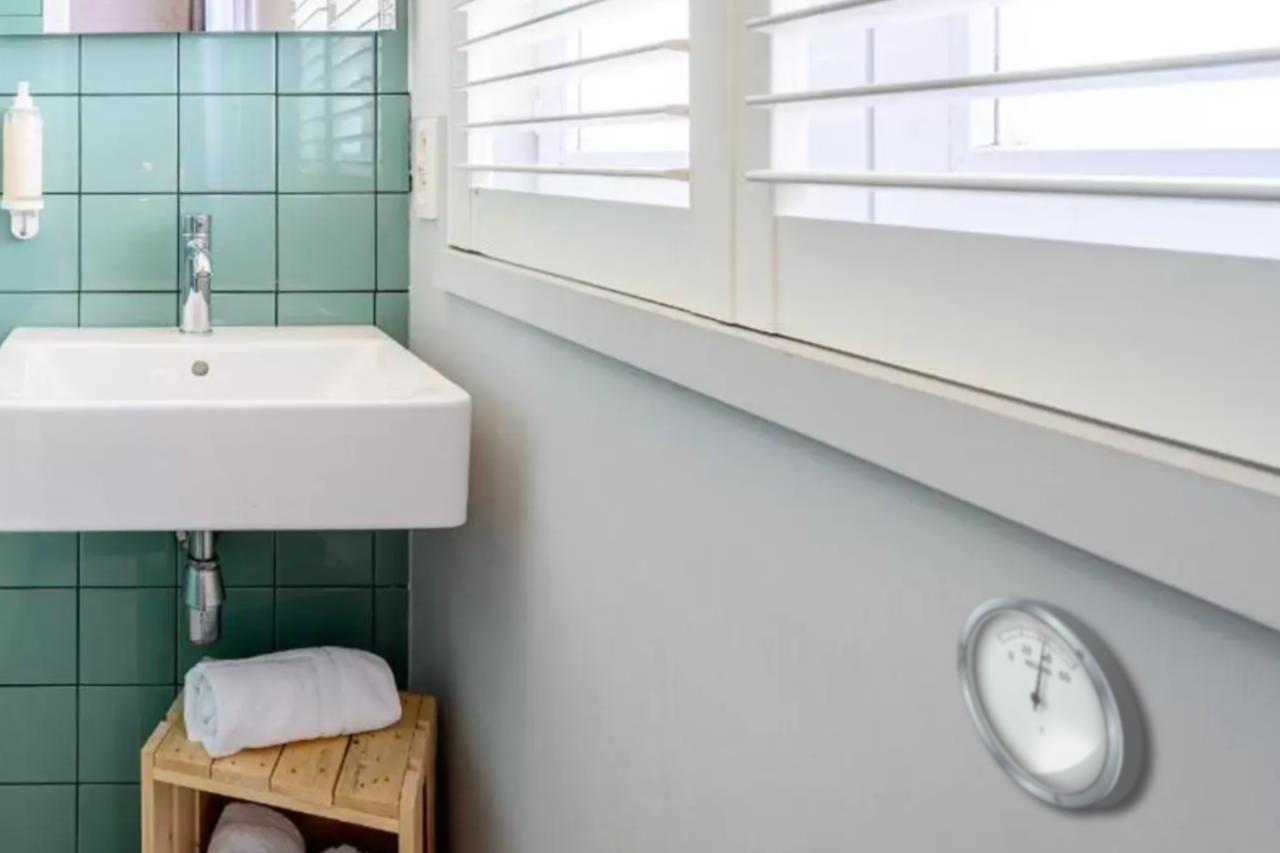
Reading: 40 V
